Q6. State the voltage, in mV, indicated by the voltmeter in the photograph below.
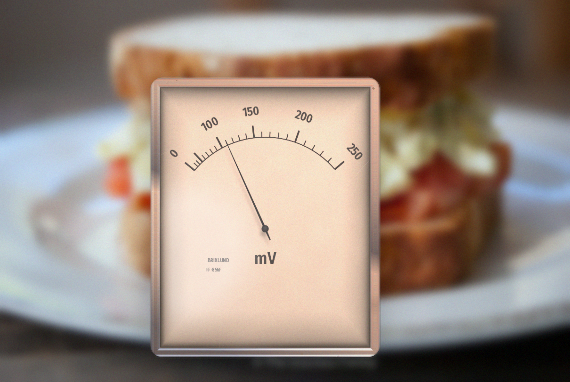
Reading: 110 mV
